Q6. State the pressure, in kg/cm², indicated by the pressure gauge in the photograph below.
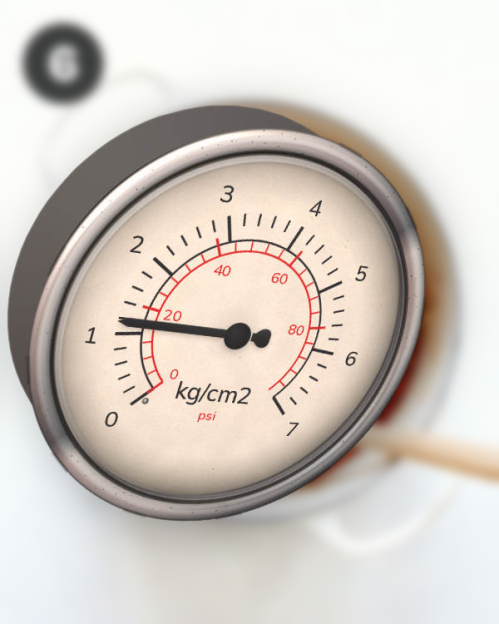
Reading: 1.2 kg/cm²
